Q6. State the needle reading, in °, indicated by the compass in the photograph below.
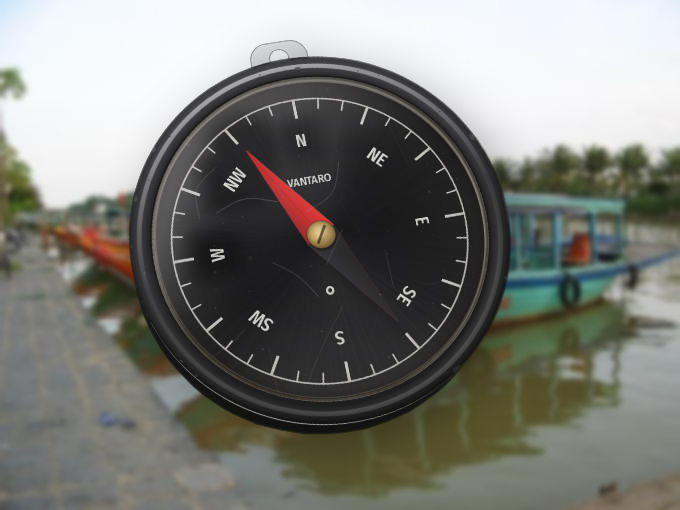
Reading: 330 °
